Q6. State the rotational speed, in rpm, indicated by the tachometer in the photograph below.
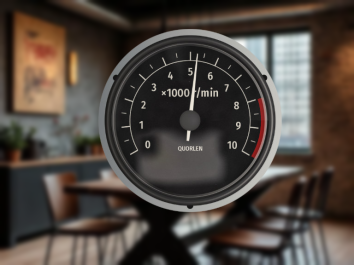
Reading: 5250 rpm
